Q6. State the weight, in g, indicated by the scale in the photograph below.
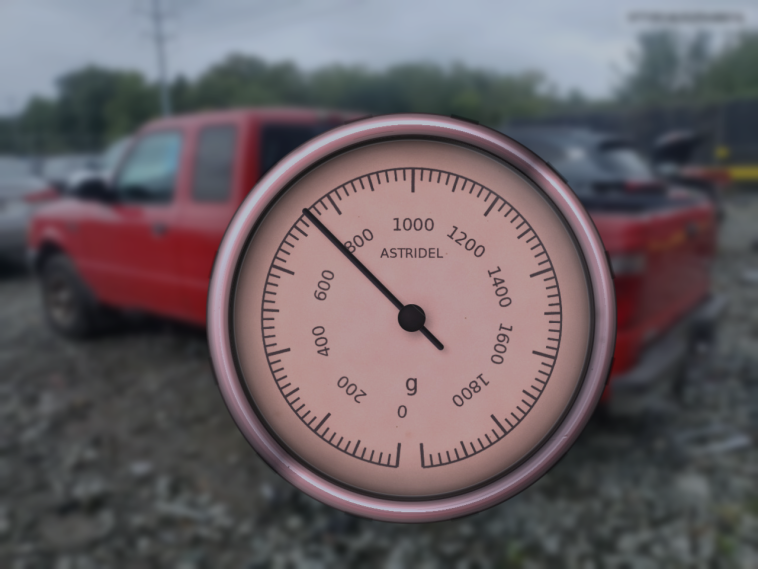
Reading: 740 g
